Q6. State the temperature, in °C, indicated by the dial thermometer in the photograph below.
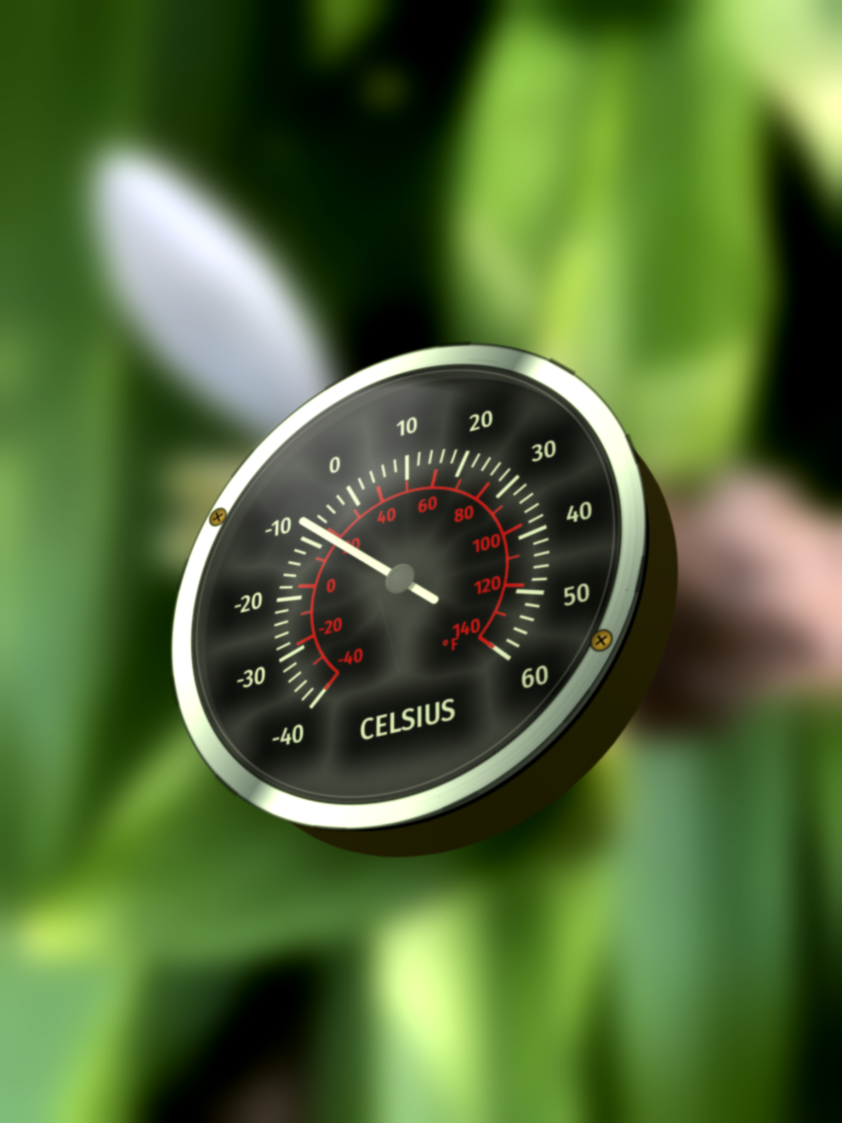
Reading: -8 °C
